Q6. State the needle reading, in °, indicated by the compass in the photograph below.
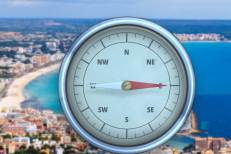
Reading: 90 °
